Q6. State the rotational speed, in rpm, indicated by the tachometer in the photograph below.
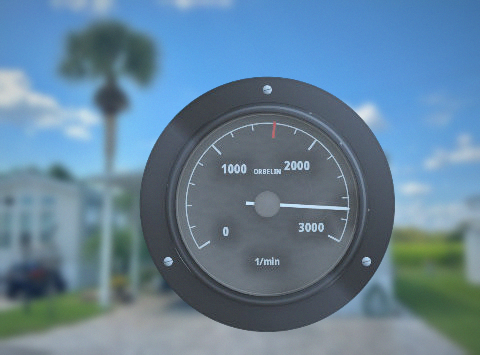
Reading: 2700 rpm
